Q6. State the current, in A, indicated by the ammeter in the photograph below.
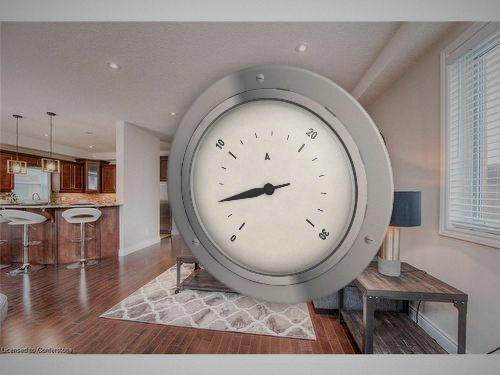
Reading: 4 A
